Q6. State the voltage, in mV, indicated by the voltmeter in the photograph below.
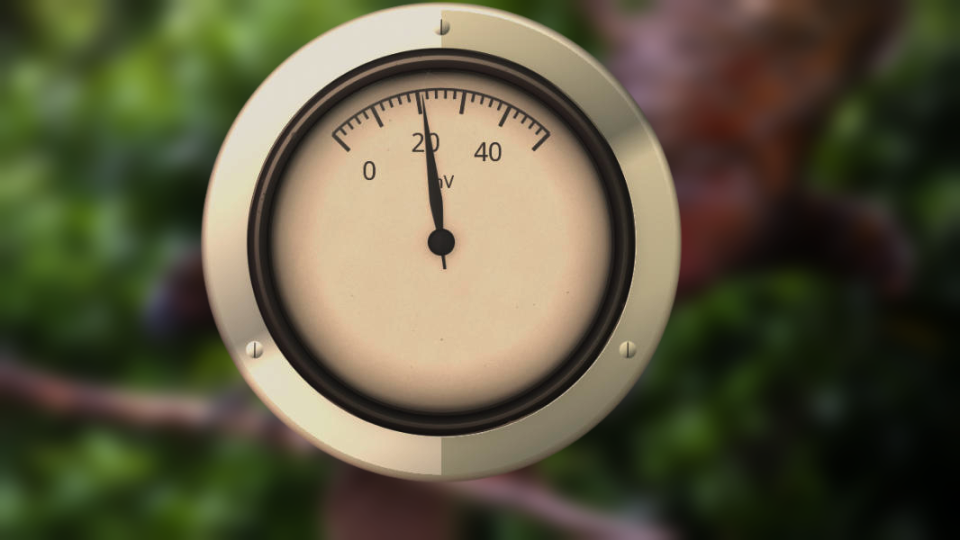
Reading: 21 mV
